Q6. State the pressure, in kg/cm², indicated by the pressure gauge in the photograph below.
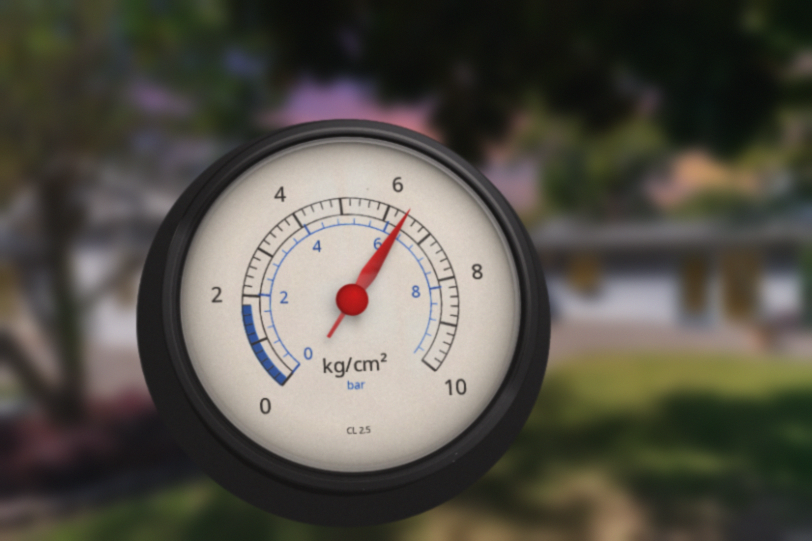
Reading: 6.4 kg/cm²
